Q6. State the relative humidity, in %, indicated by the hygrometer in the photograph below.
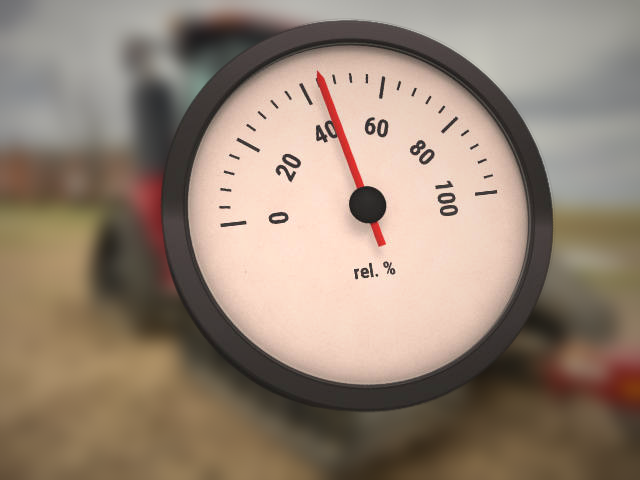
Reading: 44 %
